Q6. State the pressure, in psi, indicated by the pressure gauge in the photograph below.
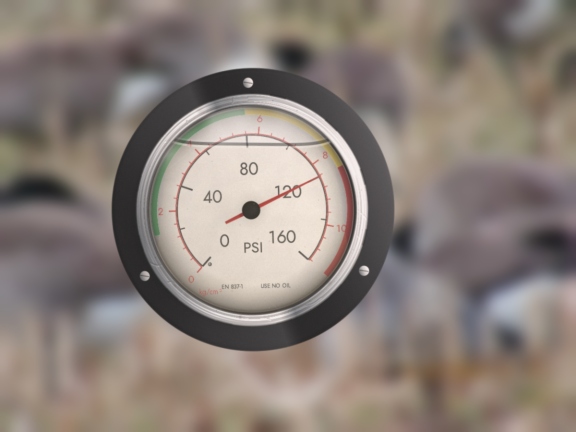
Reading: 120 psi
